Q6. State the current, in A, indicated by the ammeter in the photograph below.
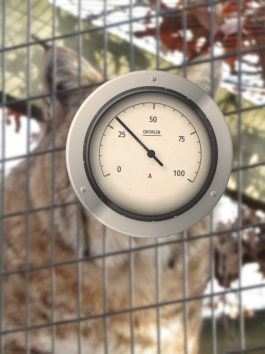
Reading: 30 A
